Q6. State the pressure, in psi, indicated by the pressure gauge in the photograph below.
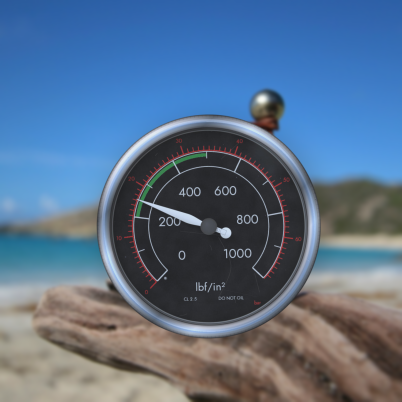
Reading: 250 psi
